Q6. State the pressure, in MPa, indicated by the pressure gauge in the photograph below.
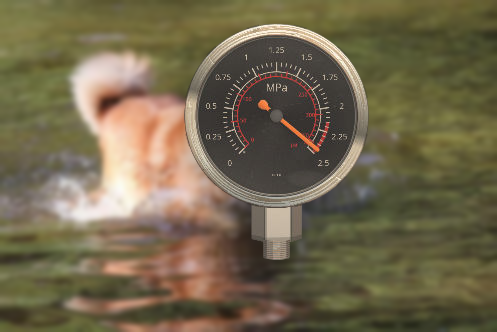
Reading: 2.45 MPa
